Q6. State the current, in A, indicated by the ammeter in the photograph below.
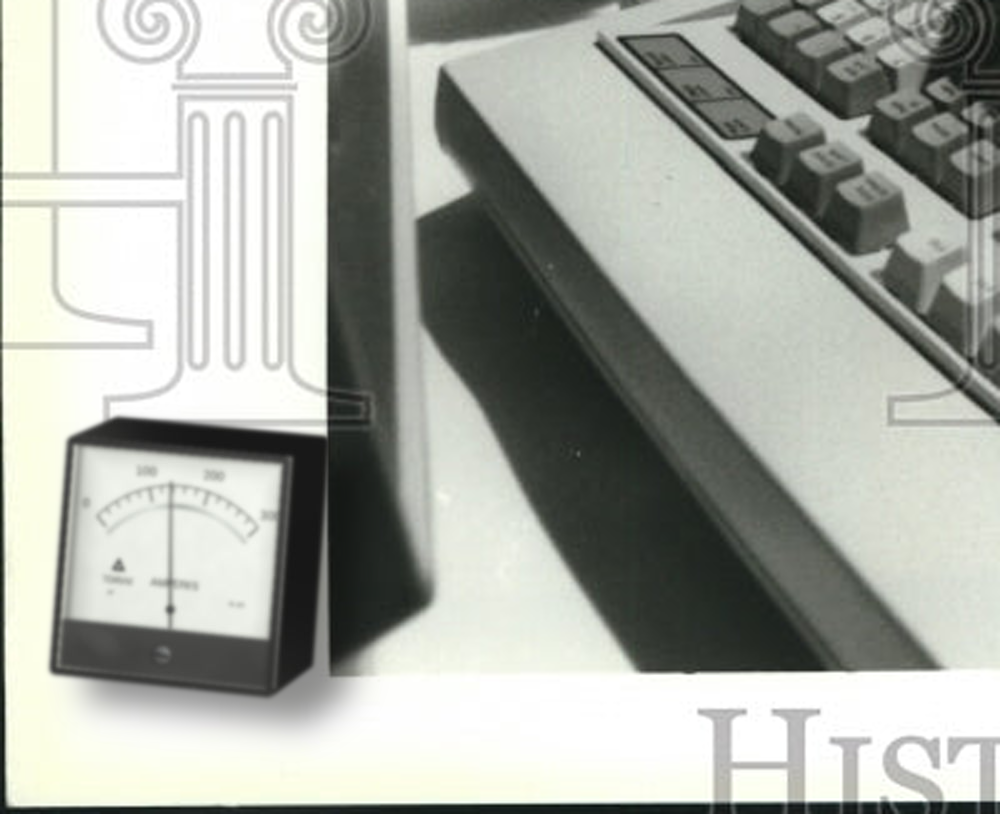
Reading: 140 A
